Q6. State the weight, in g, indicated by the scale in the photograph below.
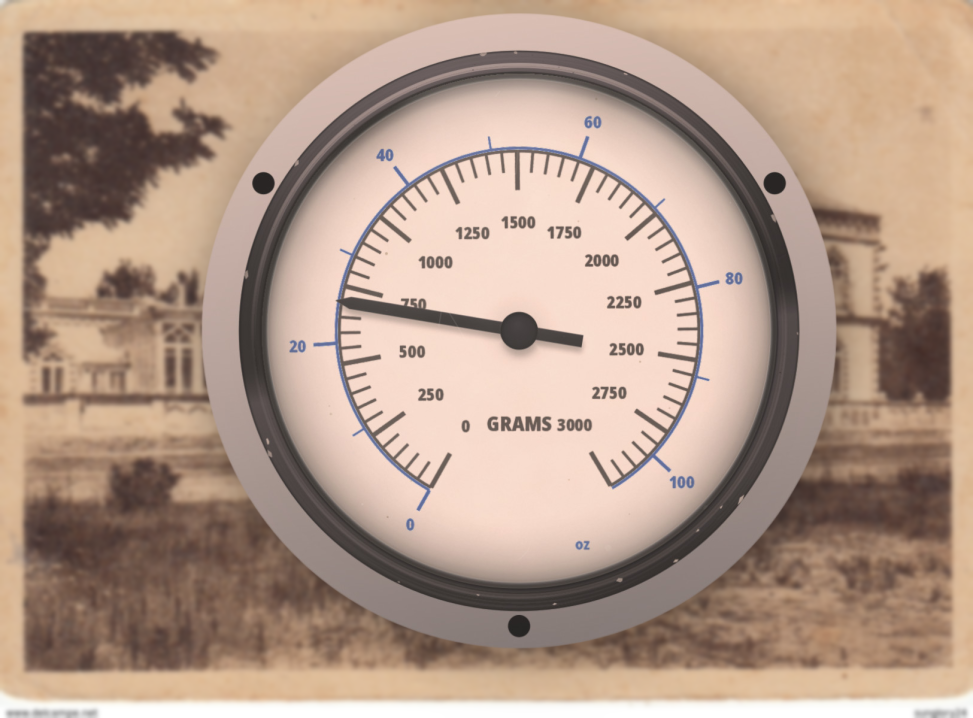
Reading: 700 g
